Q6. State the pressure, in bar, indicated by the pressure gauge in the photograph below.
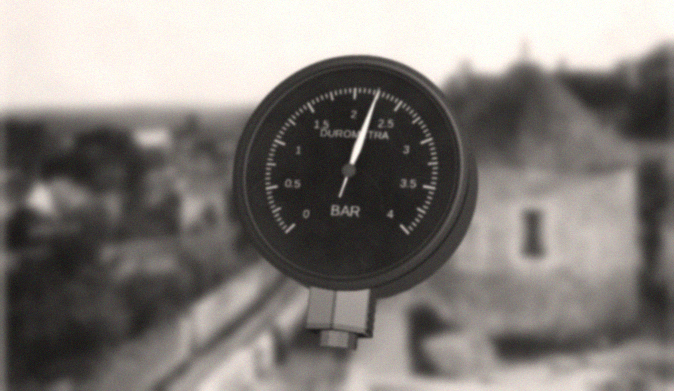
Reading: 2.25 bar
